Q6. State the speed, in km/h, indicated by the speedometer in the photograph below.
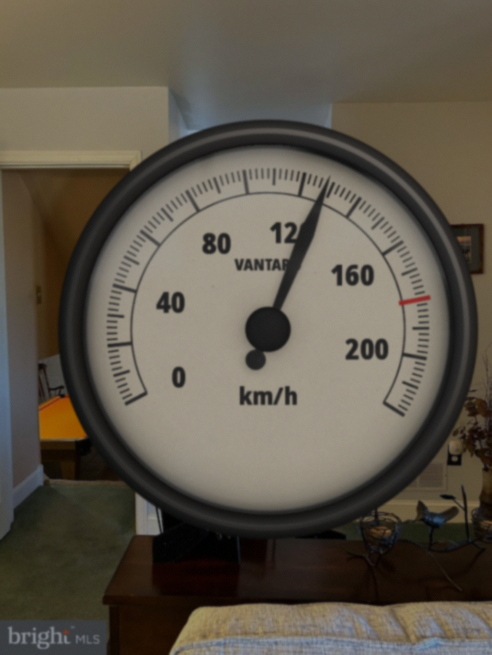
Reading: 128 km/h
